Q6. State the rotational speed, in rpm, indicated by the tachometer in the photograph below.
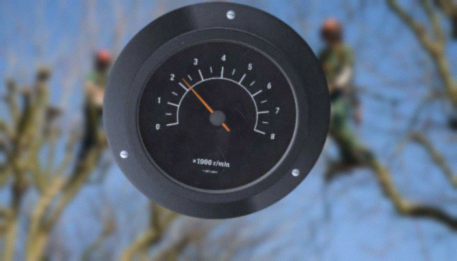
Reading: 2250 rpm
